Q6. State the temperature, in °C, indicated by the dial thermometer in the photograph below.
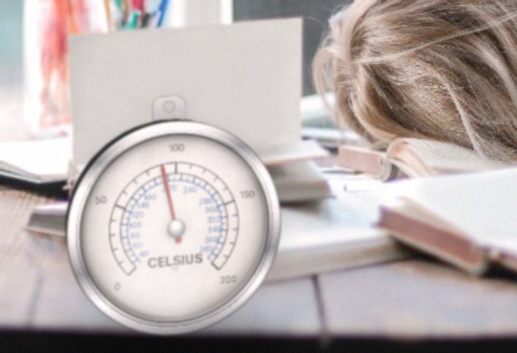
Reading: 90 °C
